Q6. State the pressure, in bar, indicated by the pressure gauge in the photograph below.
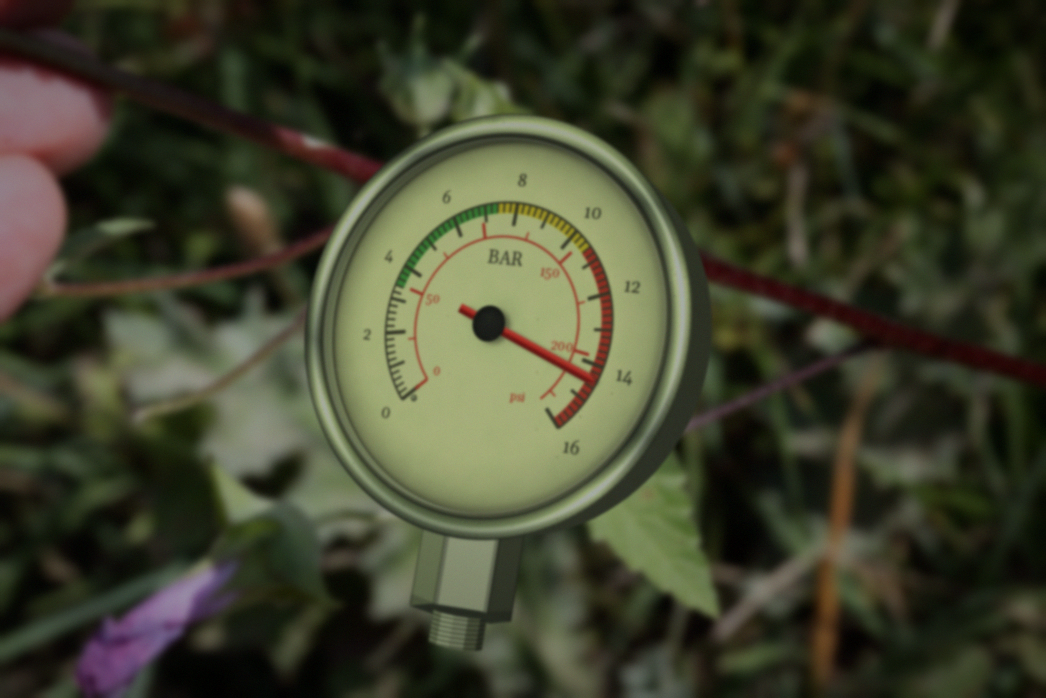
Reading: 14.4 bar
